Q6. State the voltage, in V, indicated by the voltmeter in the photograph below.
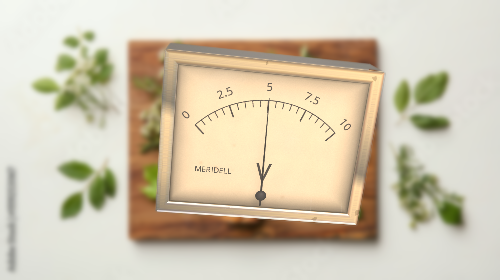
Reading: 5 V
